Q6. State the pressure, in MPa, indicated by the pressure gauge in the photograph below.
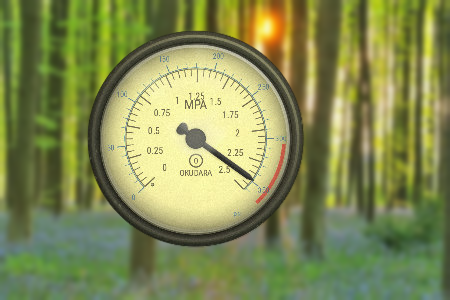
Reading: 2.4 MPa
